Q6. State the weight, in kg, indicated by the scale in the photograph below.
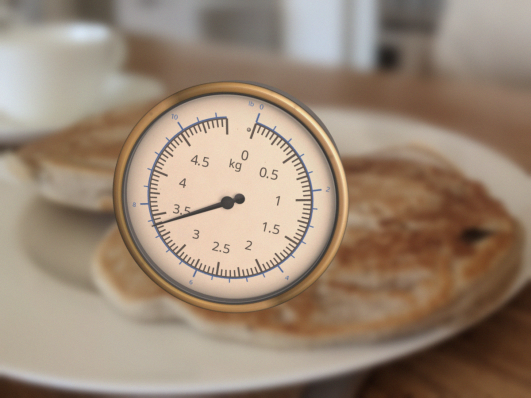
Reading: 3.4 kg
